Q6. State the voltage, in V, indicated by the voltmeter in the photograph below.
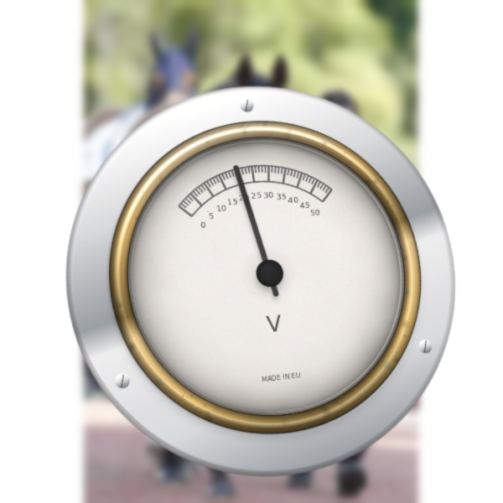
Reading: 20 V
